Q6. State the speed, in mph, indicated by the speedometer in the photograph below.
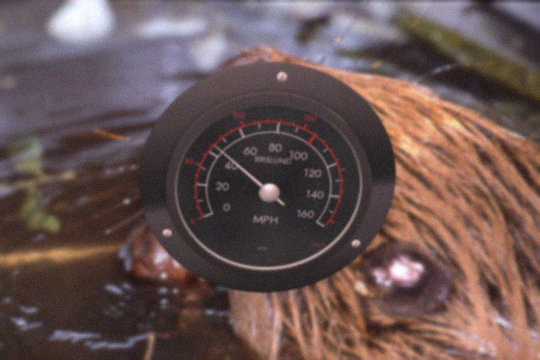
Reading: 45 mph
